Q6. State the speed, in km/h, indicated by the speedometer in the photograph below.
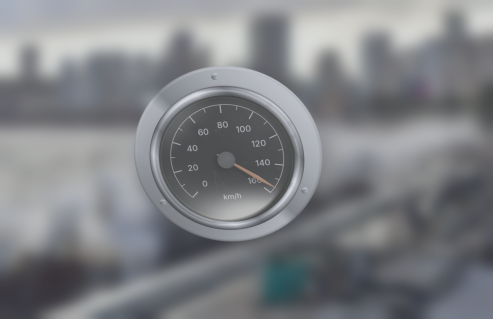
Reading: 155 km/h
